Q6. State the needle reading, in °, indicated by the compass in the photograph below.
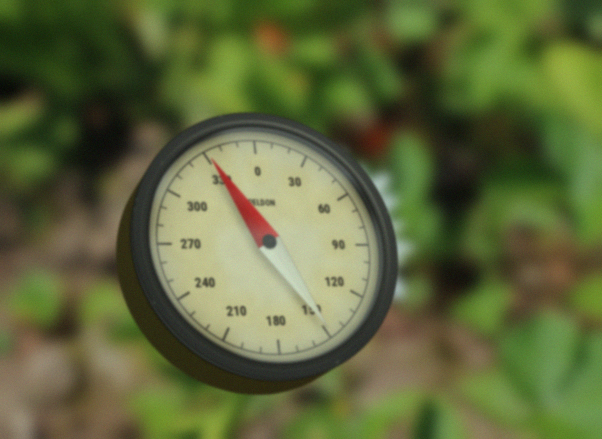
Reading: 330 °
